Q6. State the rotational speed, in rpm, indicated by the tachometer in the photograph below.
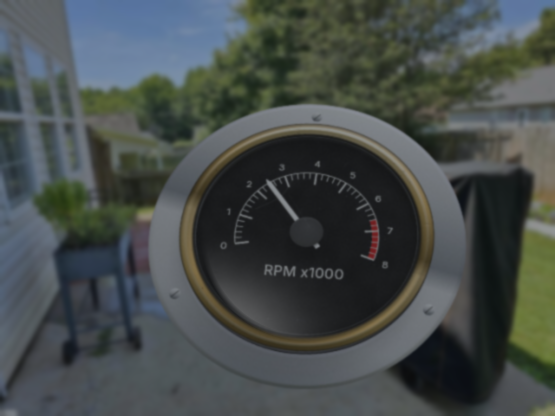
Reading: 2400 rpm
